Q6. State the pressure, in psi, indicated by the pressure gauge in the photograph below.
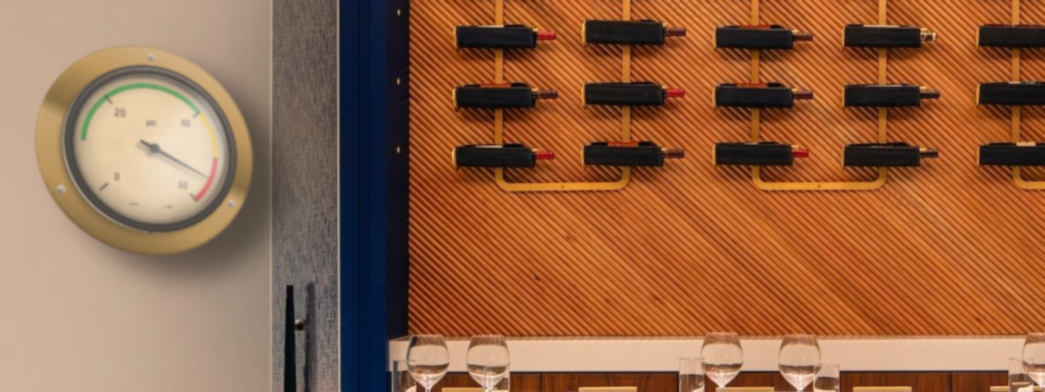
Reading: 55 psi
